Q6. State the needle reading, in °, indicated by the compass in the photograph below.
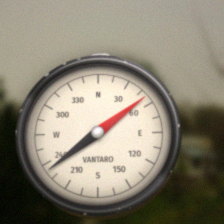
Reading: 52.5 °
